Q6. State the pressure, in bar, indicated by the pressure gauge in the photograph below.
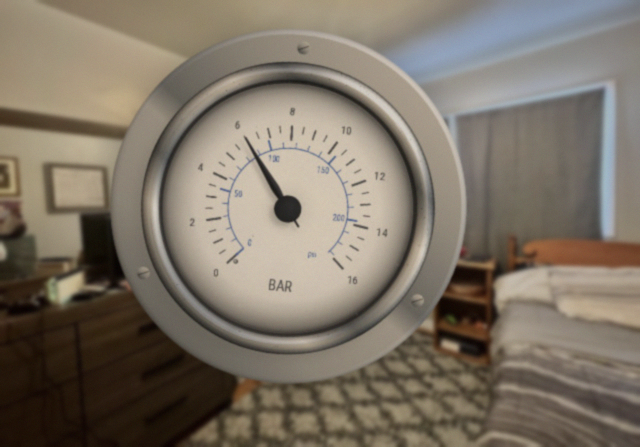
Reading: 6 bar
